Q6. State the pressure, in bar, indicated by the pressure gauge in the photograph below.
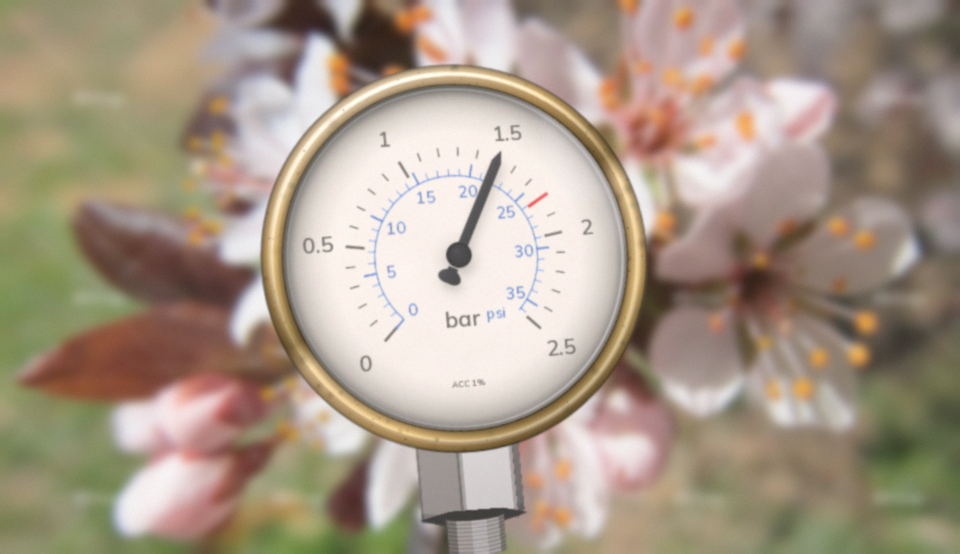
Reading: 1.5 bar
